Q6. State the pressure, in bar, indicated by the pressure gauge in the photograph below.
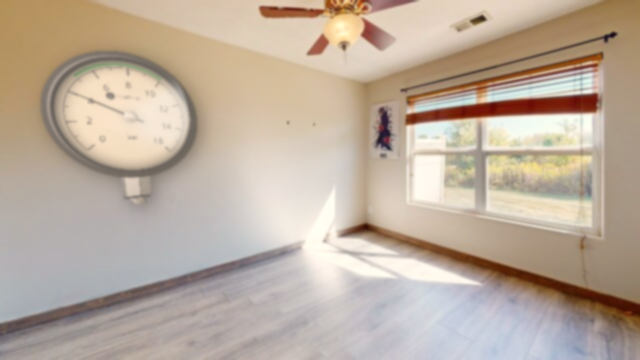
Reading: 4 bar
